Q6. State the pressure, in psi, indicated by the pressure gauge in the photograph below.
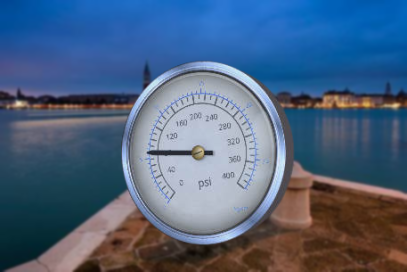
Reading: 80 psi
